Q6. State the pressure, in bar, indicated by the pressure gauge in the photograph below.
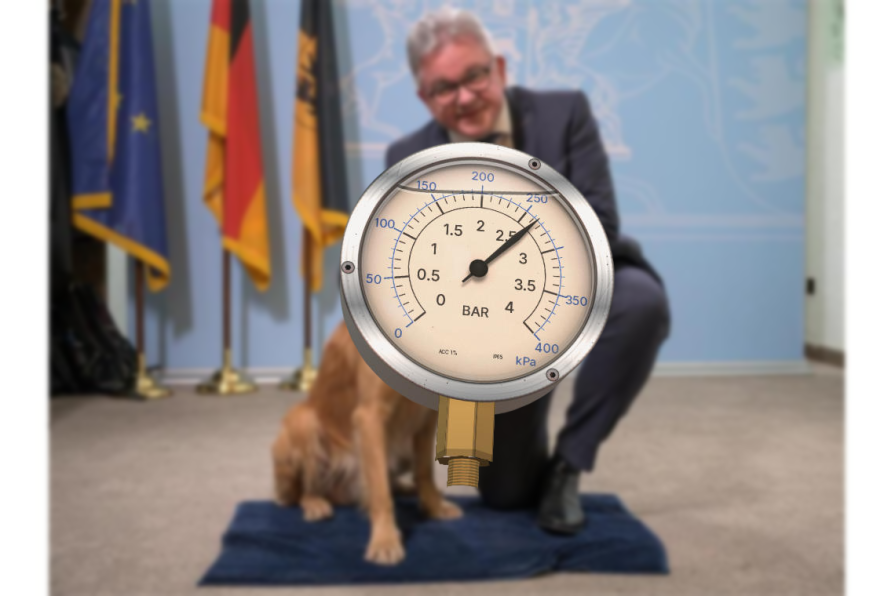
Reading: 2.65 bar
